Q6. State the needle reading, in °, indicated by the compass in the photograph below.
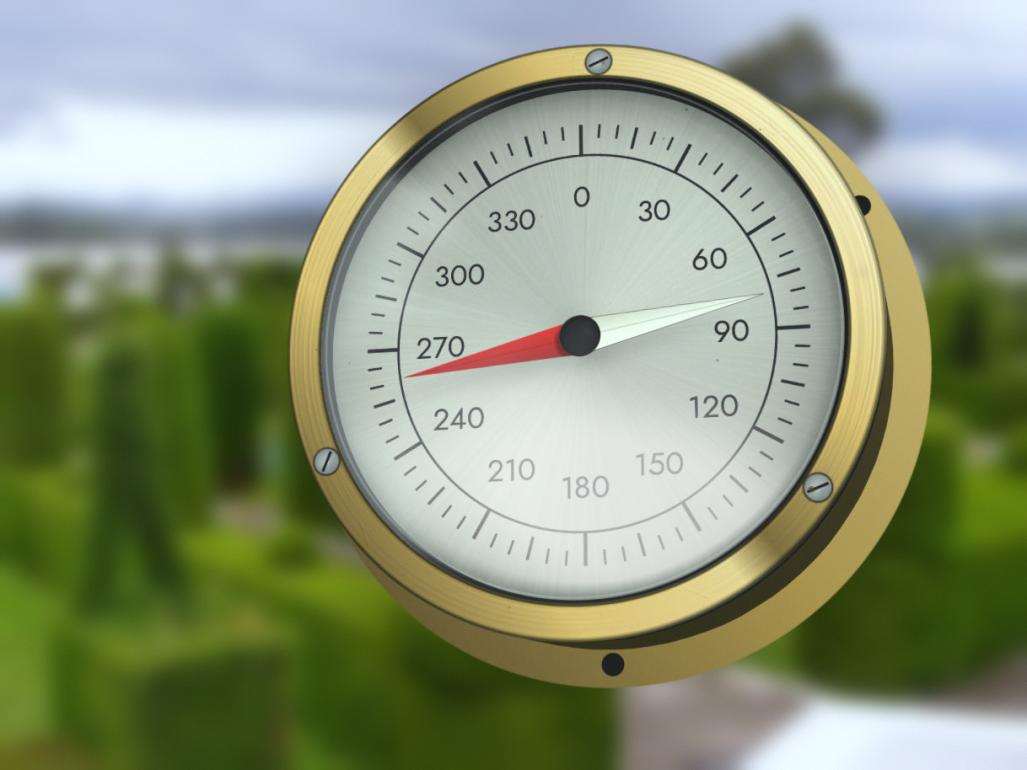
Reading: 260 °
